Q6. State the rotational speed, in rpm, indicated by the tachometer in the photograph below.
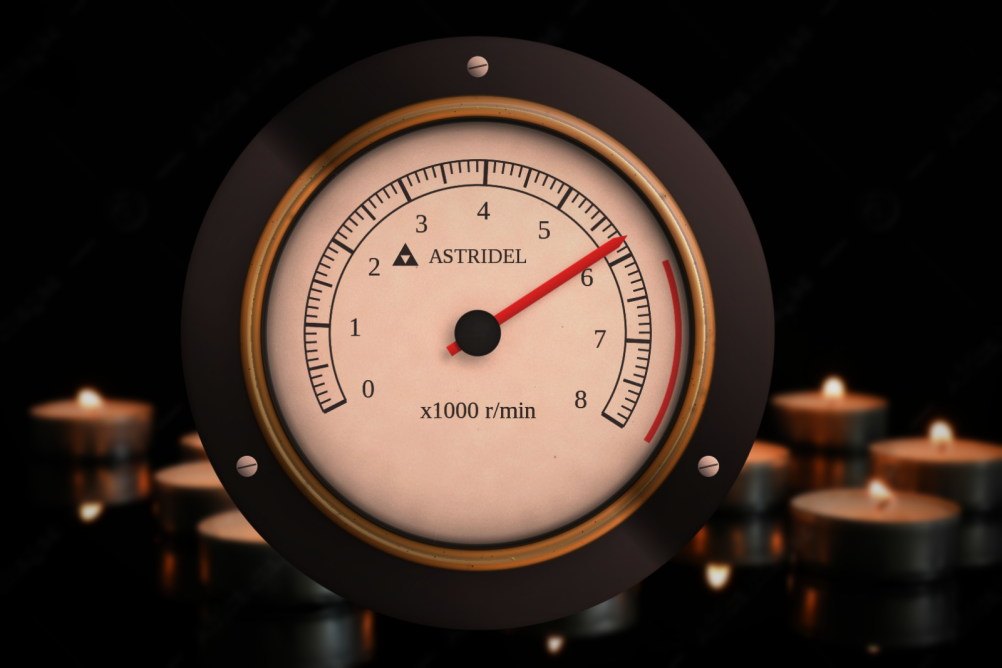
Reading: 5800 rpm
